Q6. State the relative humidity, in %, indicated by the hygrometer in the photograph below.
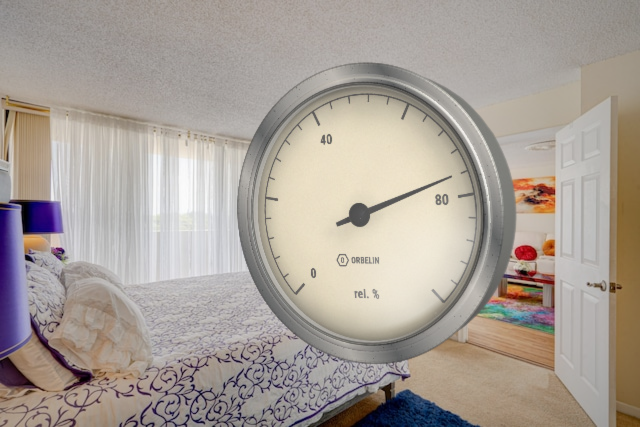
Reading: 76 %
